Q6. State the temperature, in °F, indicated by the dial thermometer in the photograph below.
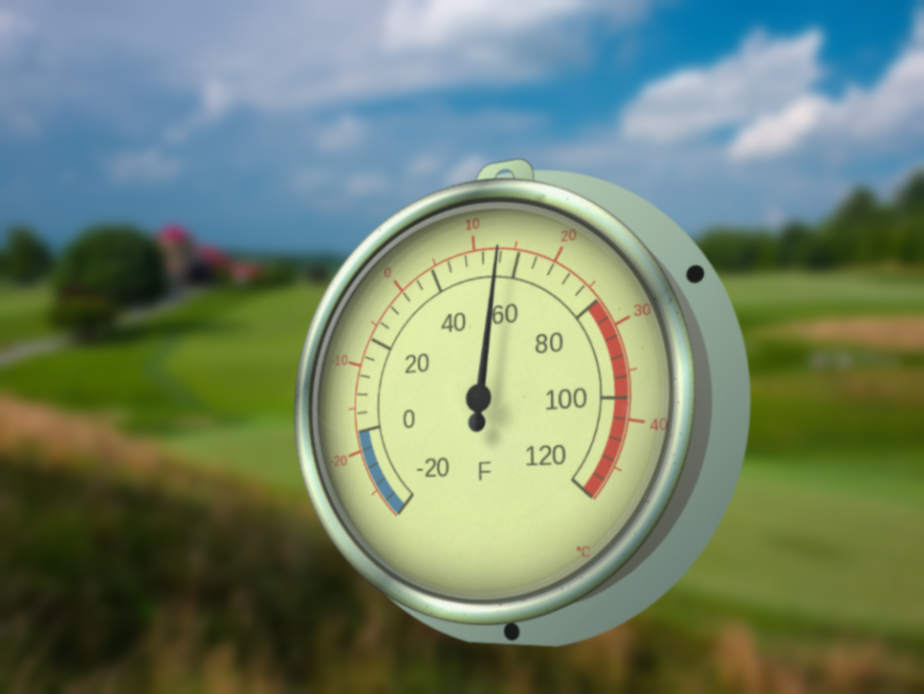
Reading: 56 °F
